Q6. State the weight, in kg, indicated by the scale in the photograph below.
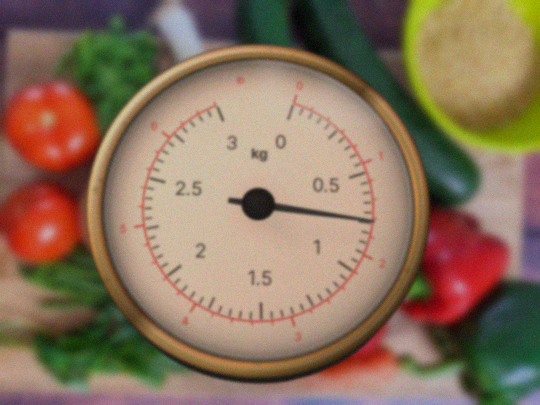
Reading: 0.75 kg
